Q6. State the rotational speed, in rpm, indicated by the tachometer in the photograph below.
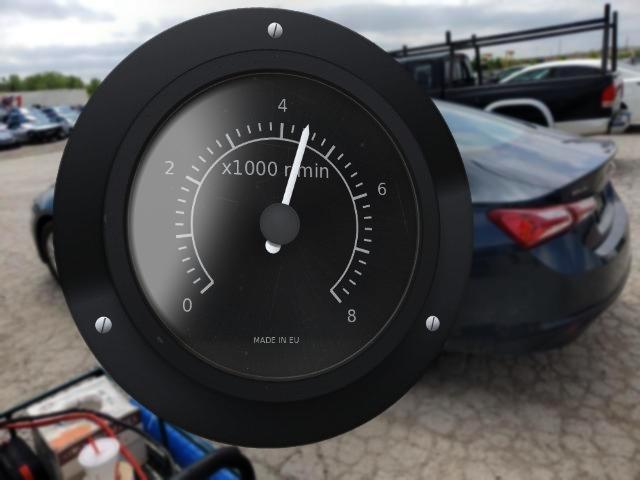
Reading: 4400 rpm
